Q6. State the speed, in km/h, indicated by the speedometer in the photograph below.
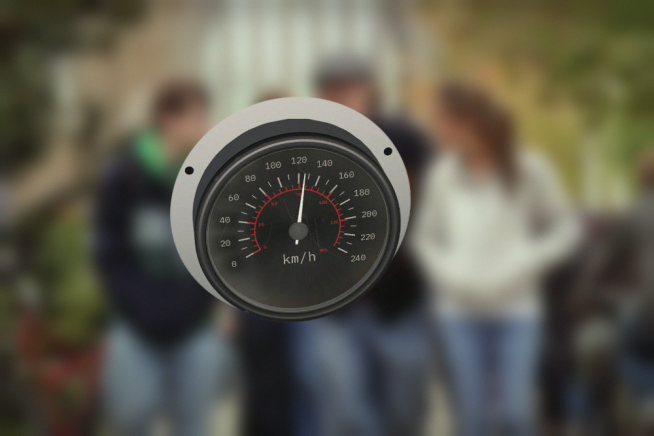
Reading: 125 km/h
